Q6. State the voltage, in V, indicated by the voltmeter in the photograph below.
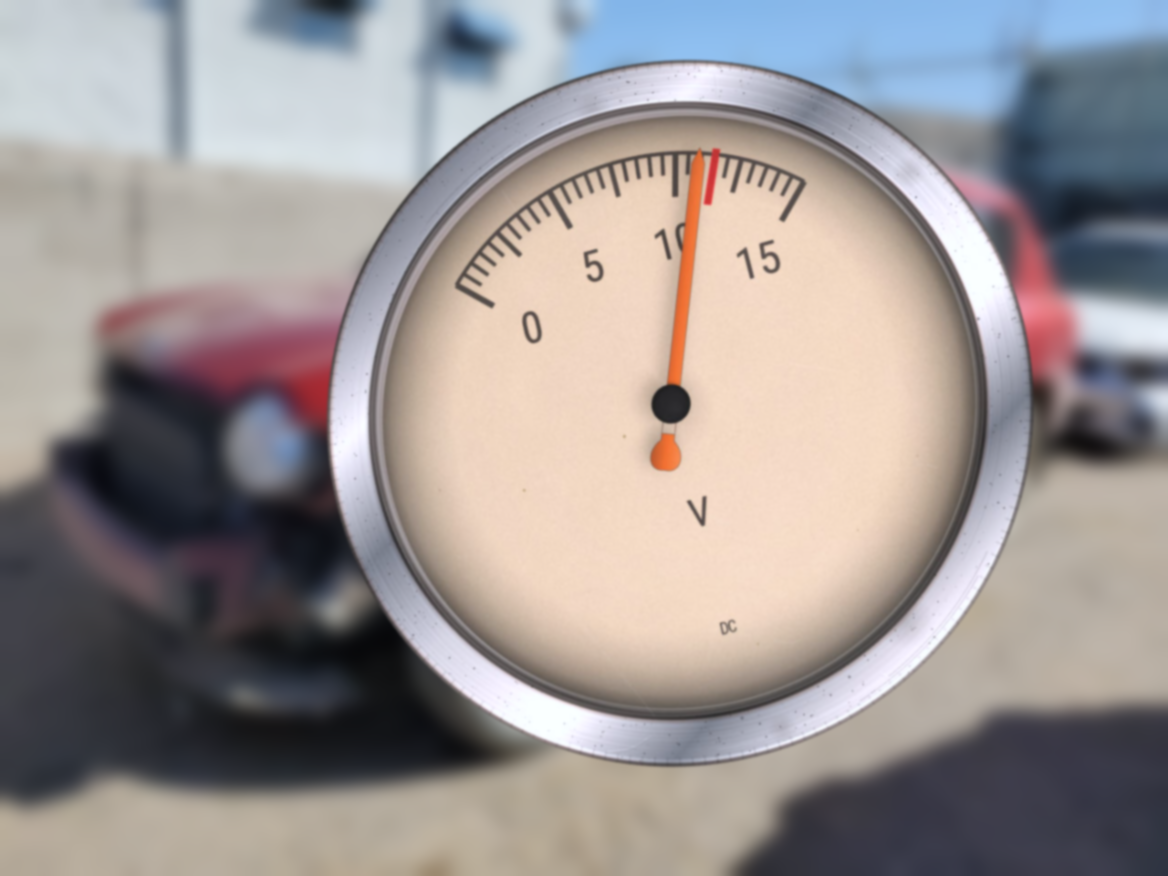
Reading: 11 V
